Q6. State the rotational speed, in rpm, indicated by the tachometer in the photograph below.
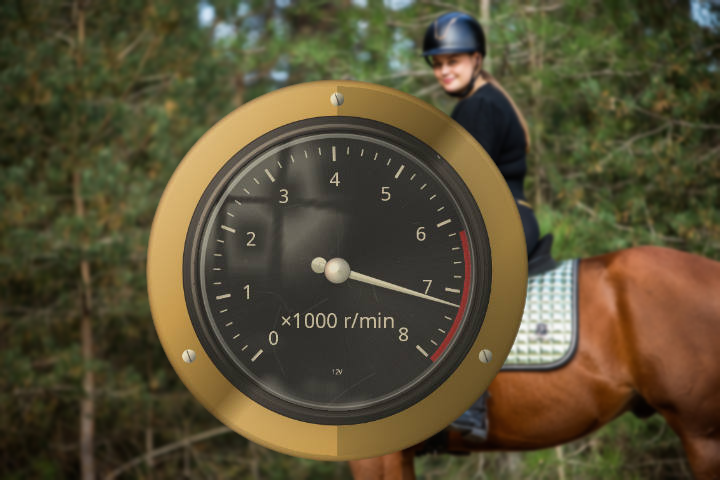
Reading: 7200 rpm
